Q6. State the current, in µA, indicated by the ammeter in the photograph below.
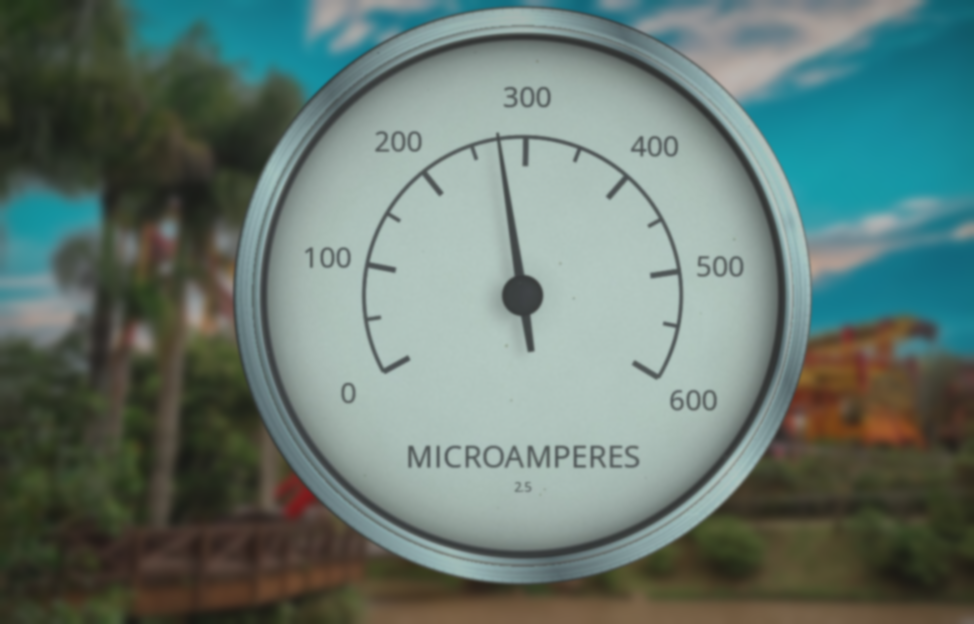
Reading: 275 µA
